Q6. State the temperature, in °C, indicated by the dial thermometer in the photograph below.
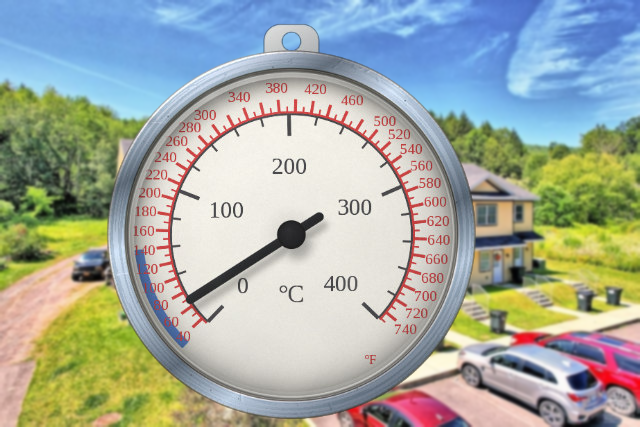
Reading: 20 °C
